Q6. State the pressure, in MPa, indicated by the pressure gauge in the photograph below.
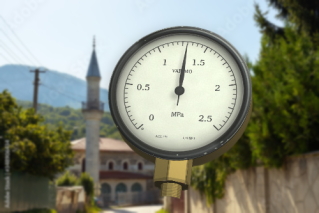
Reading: 1.3 MPa
